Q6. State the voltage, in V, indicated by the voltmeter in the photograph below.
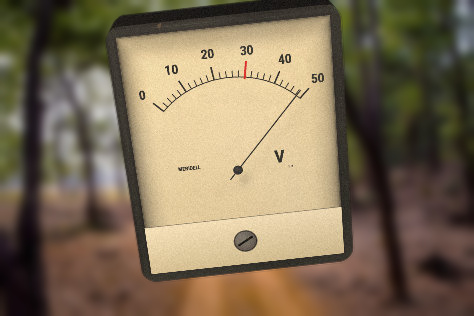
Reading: 48 V
